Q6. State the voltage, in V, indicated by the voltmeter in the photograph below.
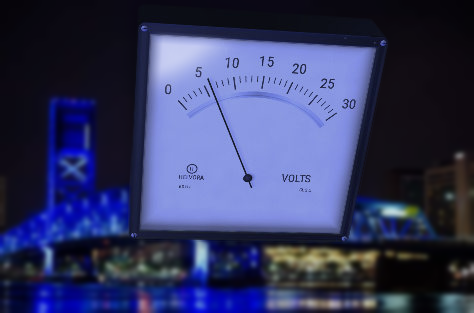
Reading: 6 V
